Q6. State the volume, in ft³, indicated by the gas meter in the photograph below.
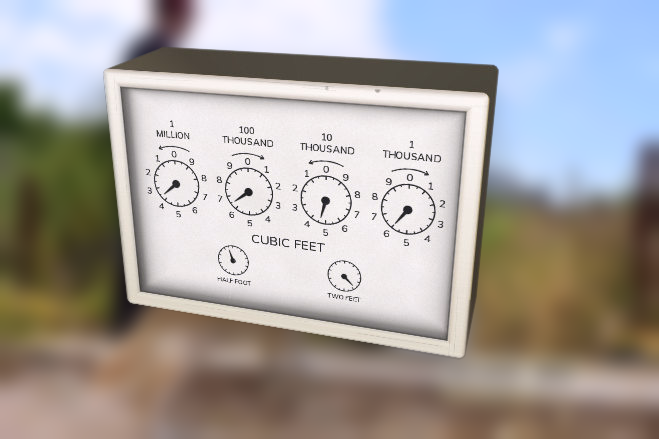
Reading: 364600 ft³
